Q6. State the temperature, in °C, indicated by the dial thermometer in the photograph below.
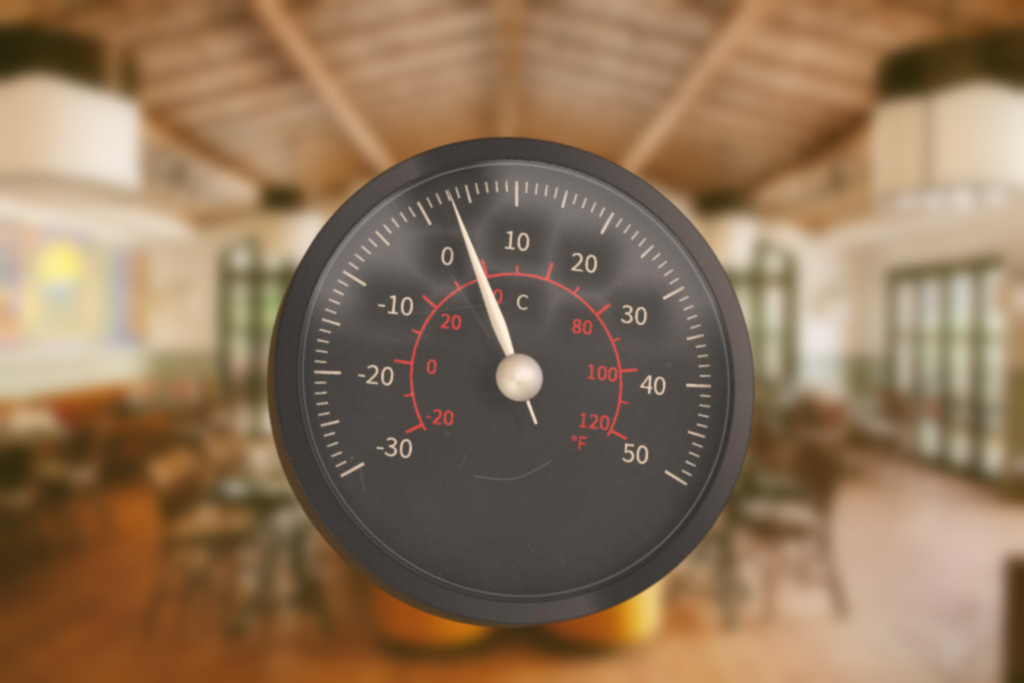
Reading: 3 °C
